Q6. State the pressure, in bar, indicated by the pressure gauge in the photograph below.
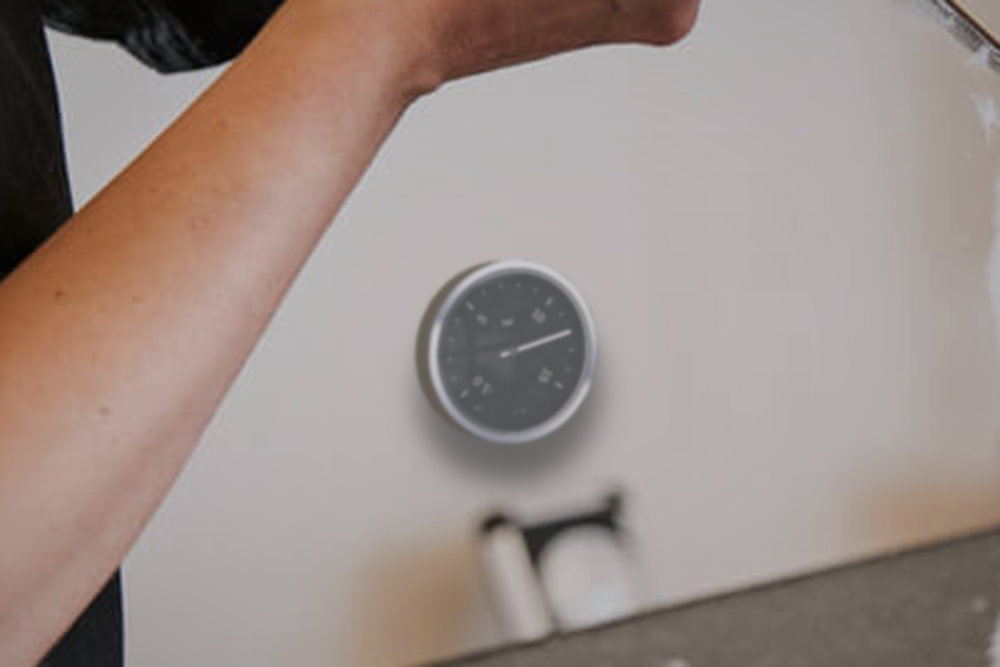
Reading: 12 bar
